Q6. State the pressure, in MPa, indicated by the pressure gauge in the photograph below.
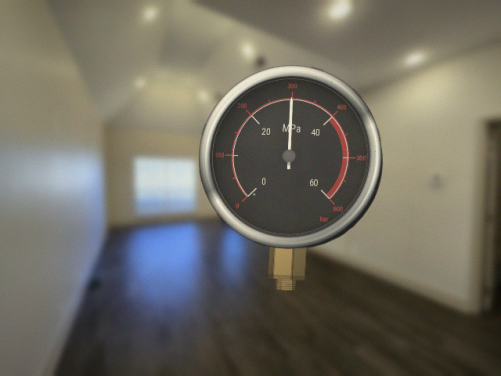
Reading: 30 MPa
